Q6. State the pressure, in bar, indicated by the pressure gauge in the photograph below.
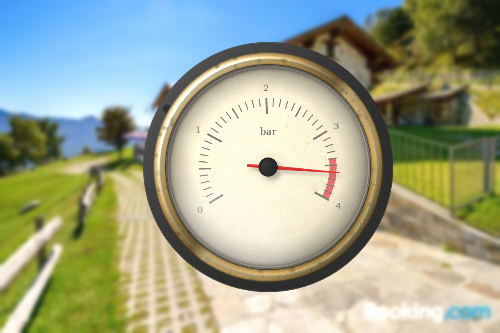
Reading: 3.6 bar
